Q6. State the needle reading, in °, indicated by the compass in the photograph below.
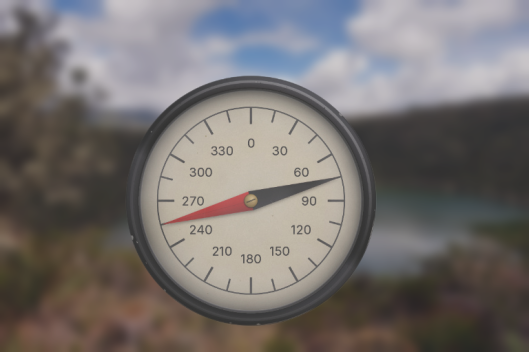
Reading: 255 °
